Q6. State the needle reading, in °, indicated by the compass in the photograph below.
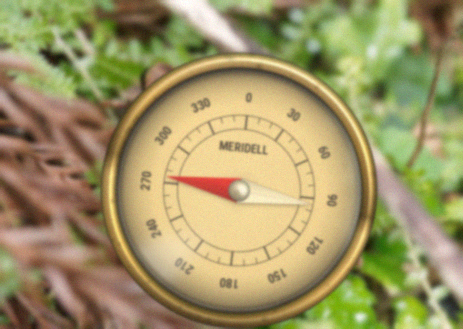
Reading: 275 °
